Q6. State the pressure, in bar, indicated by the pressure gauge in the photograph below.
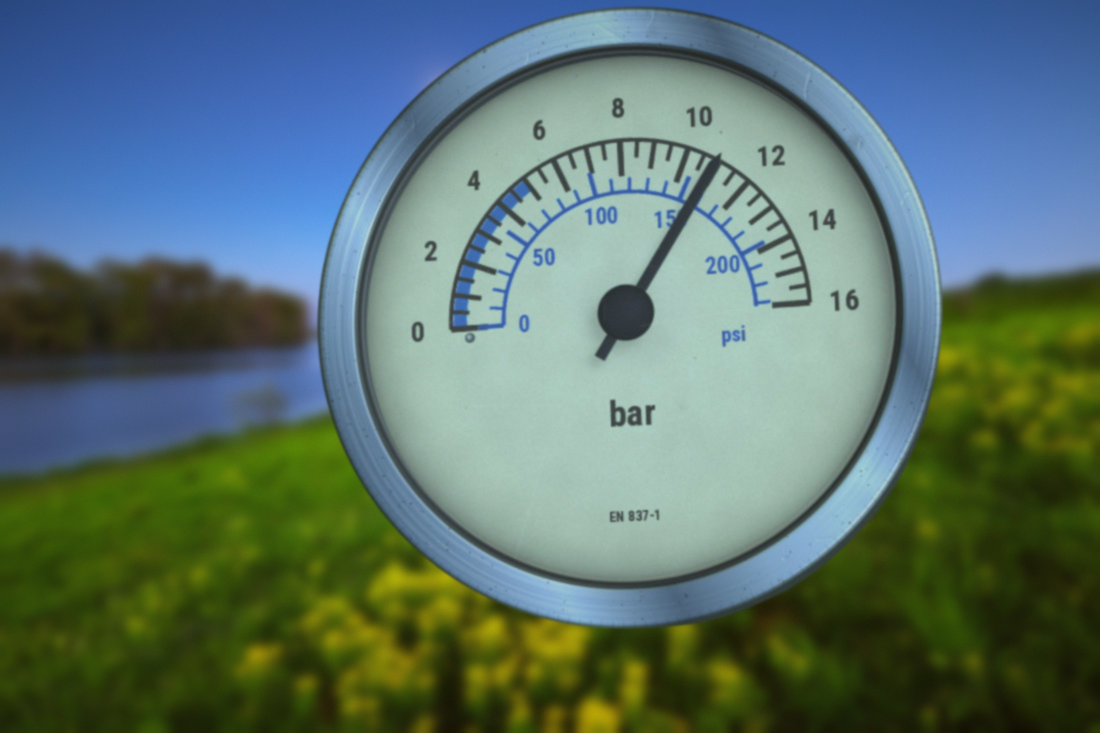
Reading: 11 bar
